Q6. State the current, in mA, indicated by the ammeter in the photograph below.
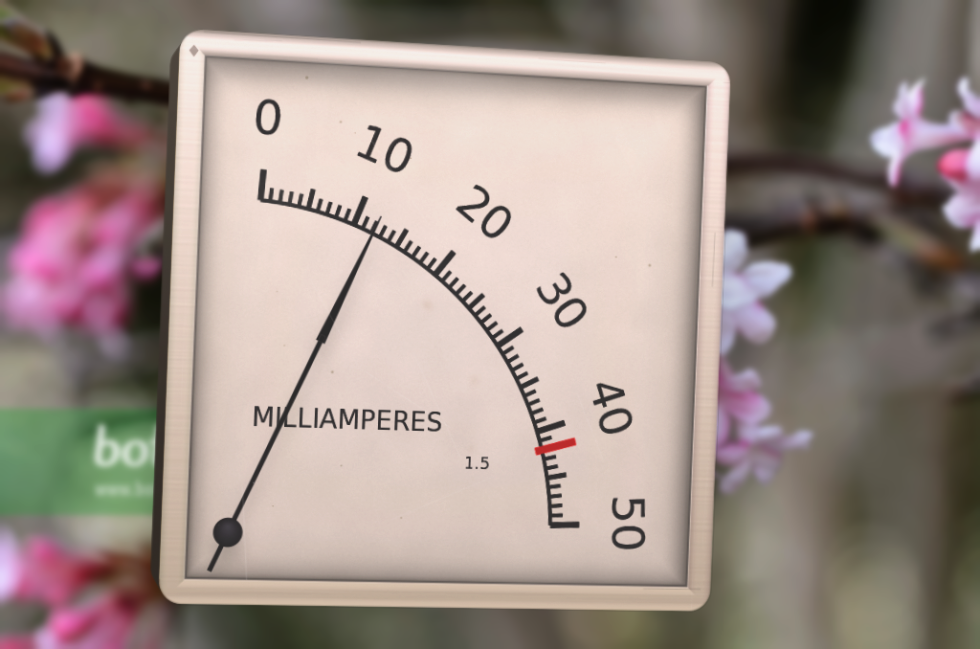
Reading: 12 mA
